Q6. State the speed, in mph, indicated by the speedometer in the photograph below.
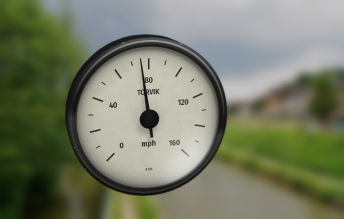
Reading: 75 mph
